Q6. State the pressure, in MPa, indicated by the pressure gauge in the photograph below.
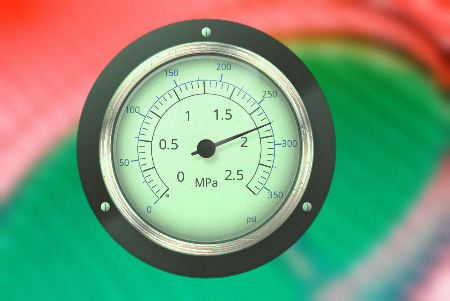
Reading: 1.9 MPa
